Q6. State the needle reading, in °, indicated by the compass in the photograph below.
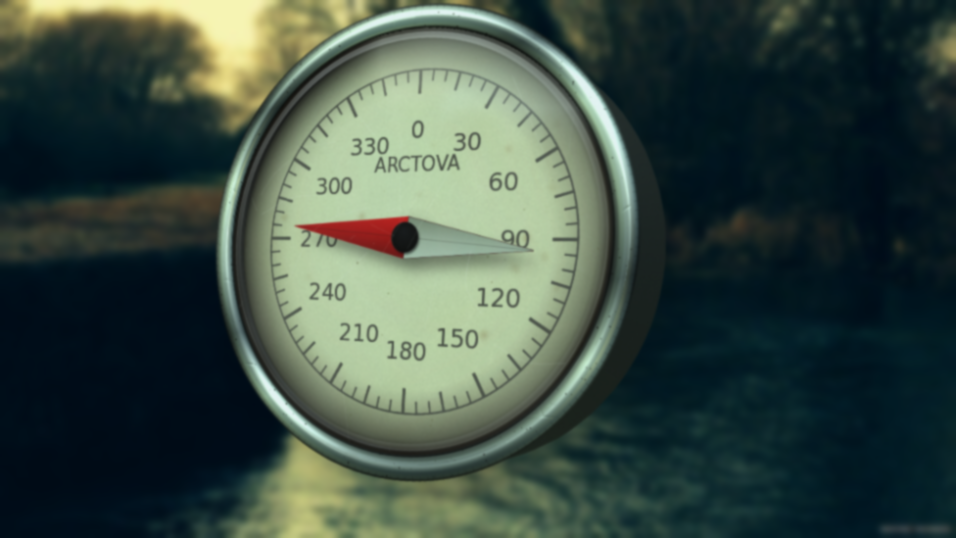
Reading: 275 °
